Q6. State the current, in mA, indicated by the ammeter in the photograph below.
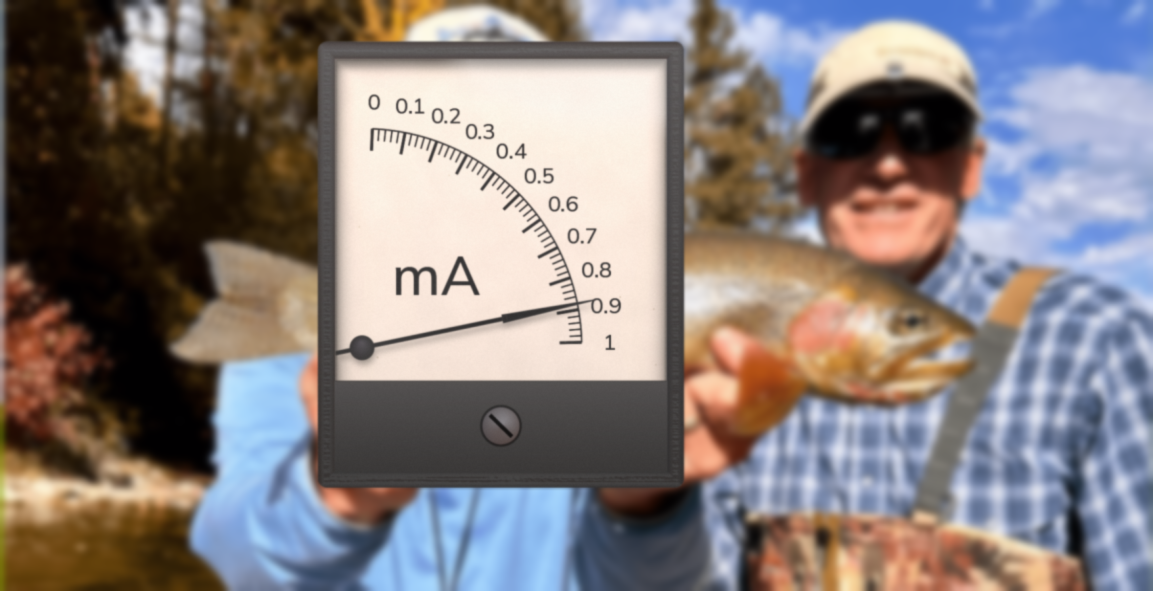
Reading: 0.88 mA
